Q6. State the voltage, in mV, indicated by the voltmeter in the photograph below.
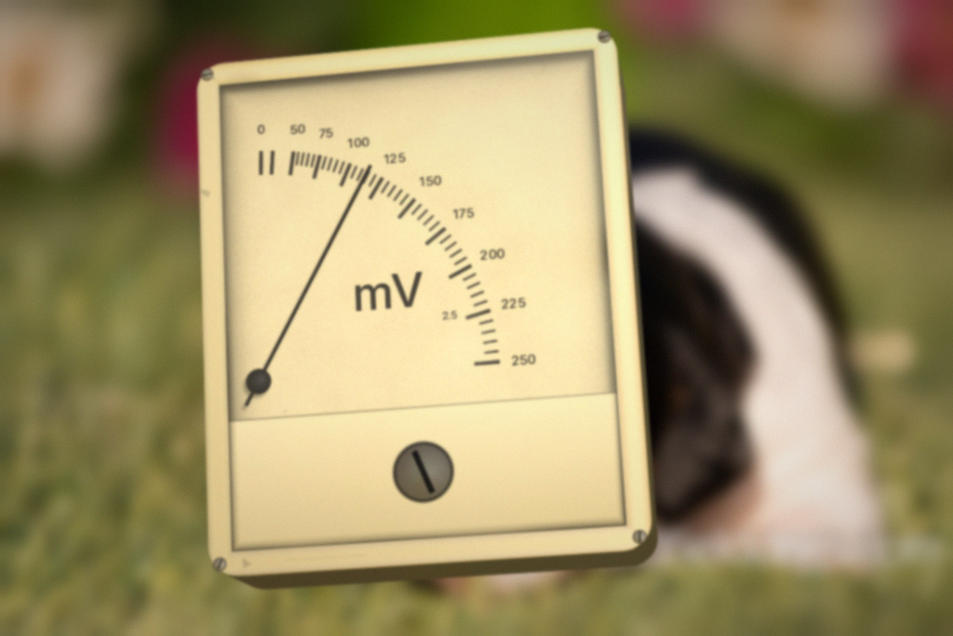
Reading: 115 mV
